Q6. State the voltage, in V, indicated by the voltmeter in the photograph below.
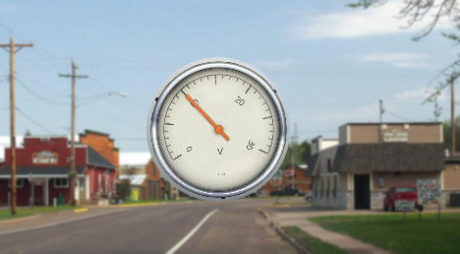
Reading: 10 V
